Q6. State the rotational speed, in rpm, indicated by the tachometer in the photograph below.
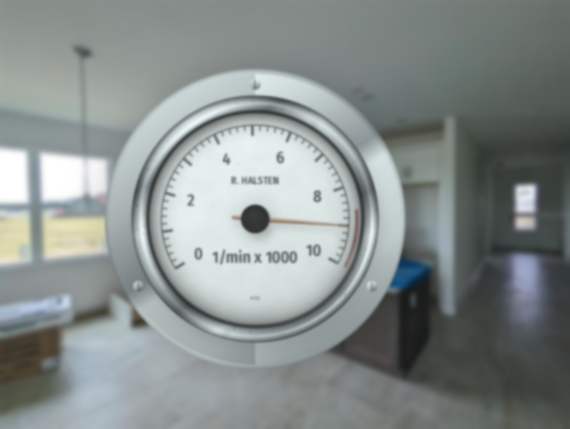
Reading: 9000 rpm
